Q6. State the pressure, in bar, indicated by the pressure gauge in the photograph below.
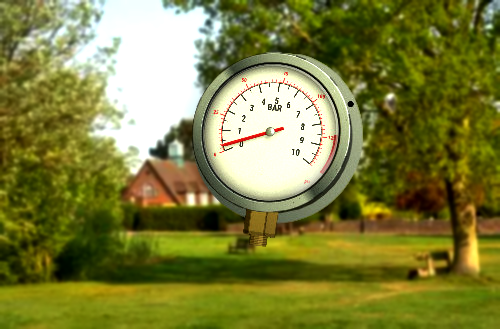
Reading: 0.25 bar
